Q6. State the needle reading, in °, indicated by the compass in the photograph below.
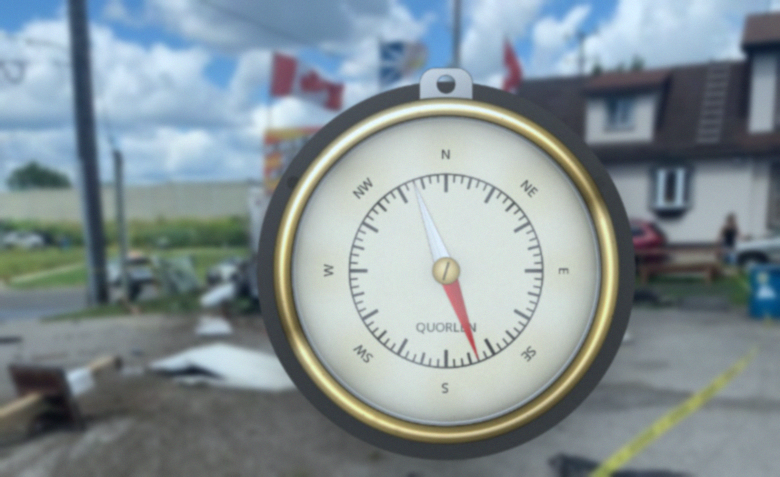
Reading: 160 °
